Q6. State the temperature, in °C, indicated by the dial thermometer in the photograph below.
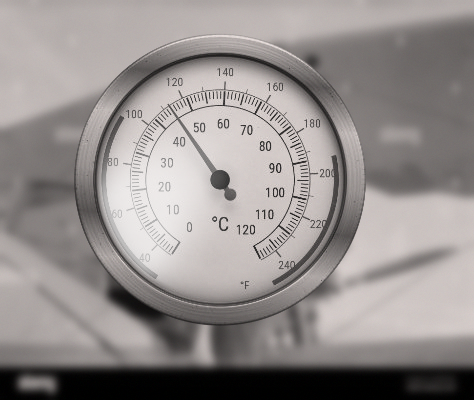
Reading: 45 °C
